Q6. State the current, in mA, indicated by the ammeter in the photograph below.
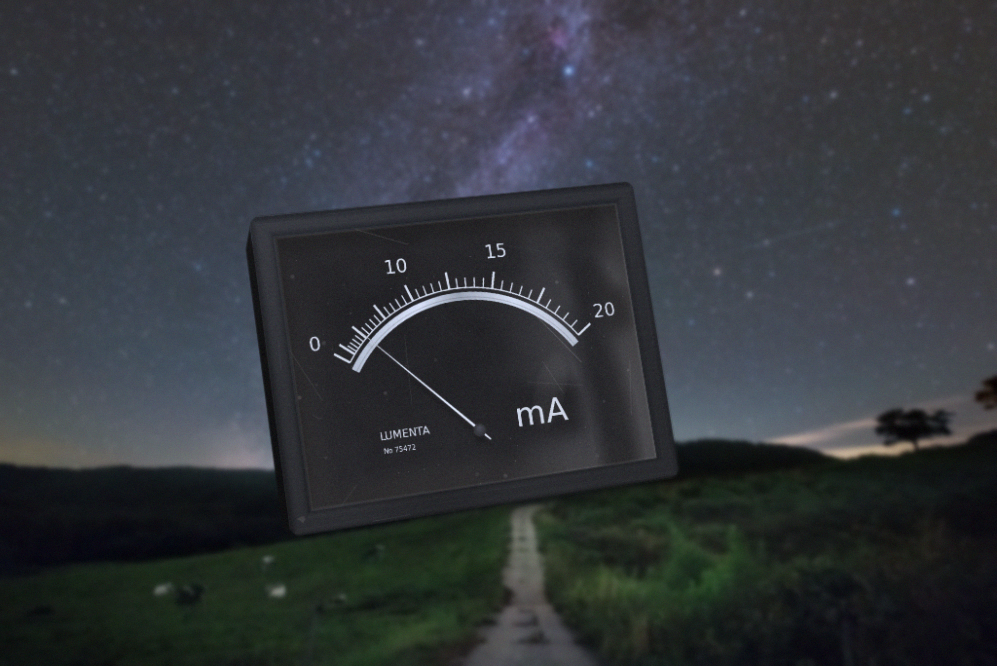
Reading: 5 mA
